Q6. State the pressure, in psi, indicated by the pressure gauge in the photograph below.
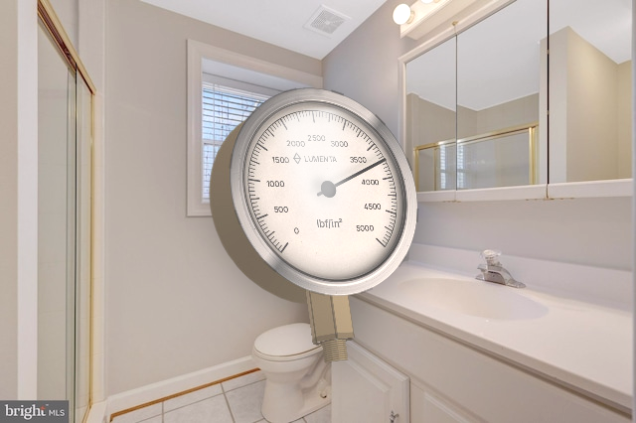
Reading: 3750 psi
